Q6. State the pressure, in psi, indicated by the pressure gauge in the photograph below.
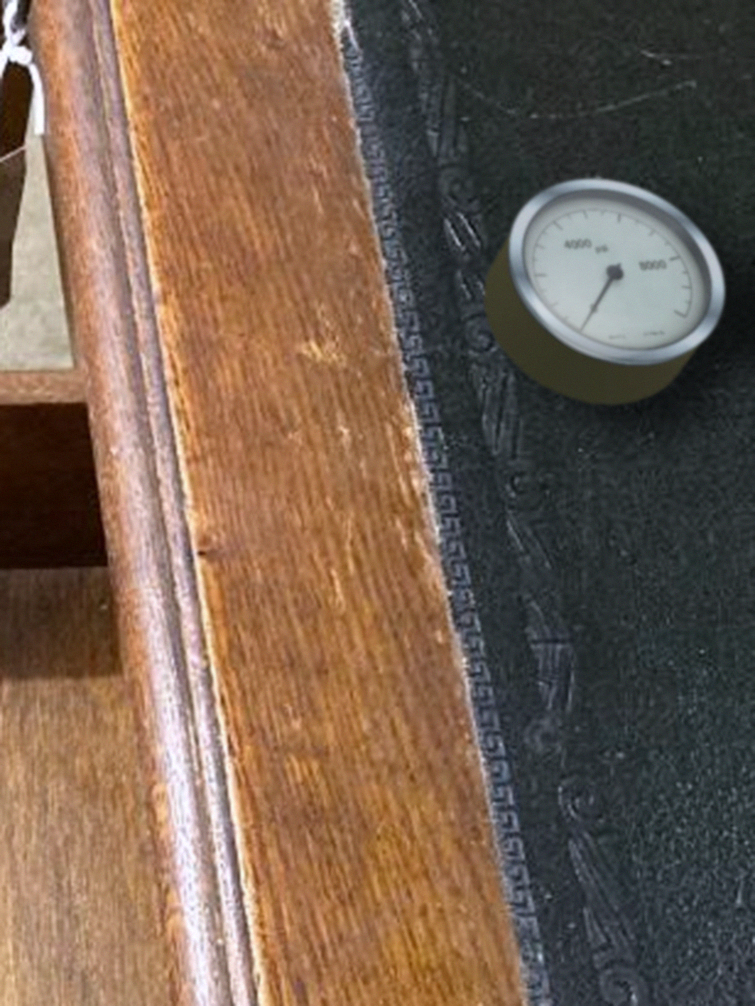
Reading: 0 psi
